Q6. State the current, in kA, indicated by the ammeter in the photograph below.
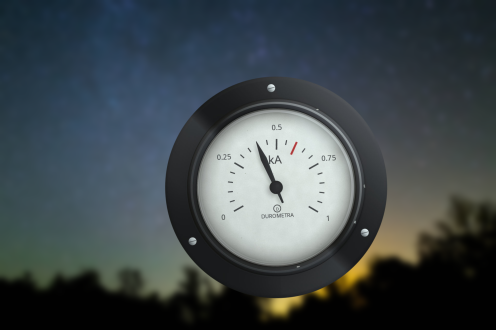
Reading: 0.4 kA
